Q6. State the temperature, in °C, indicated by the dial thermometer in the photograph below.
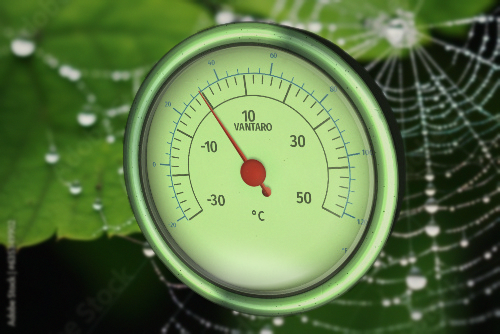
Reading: 0 °C
